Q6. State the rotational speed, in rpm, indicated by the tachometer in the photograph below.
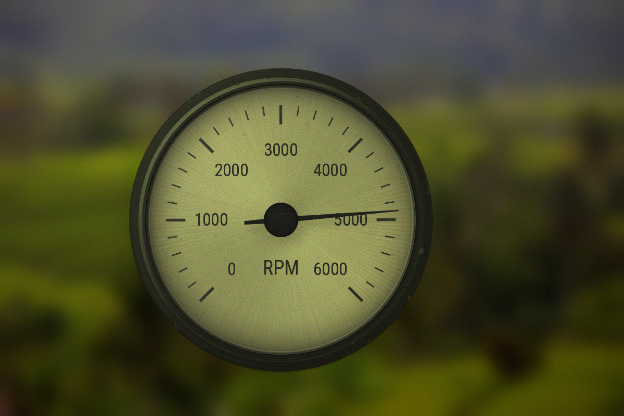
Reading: 4900 rpm
